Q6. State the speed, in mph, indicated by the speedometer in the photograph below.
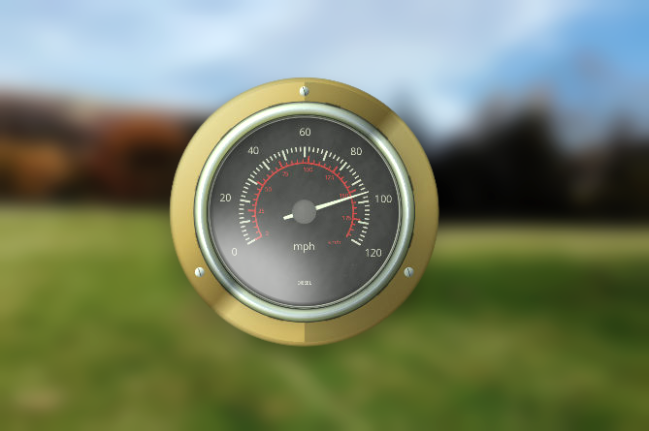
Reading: 96 mph
